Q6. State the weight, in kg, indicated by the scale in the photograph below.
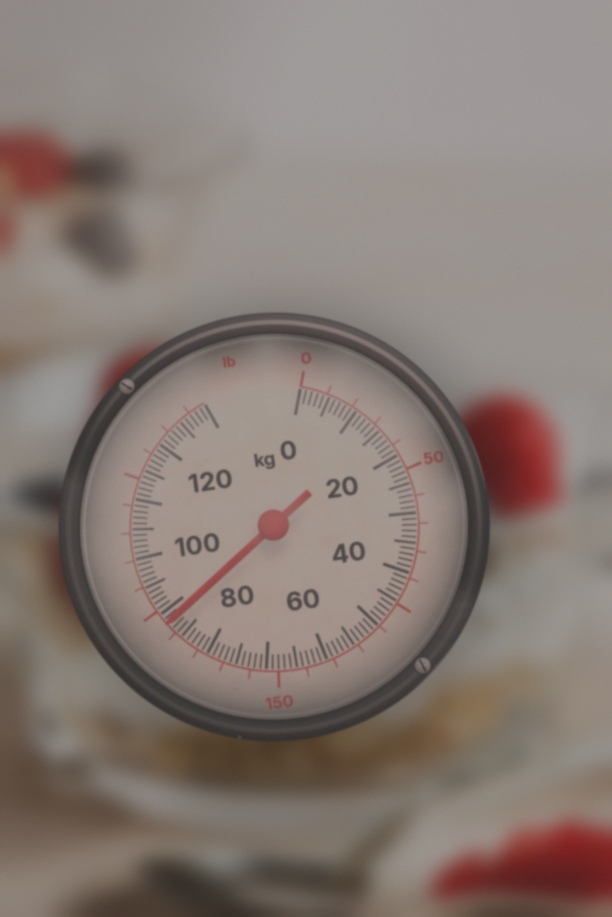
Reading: 88 kg
